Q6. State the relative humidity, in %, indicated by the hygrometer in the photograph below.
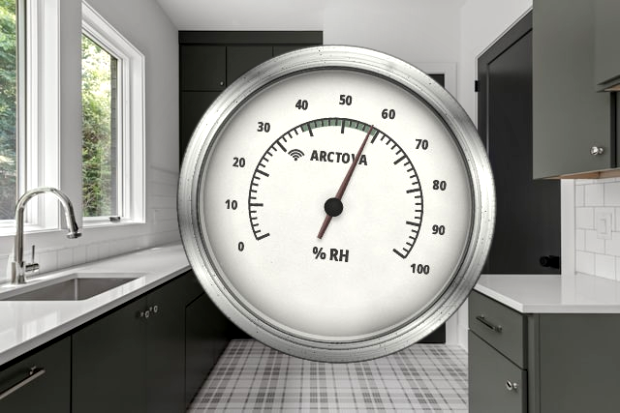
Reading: 58 %
